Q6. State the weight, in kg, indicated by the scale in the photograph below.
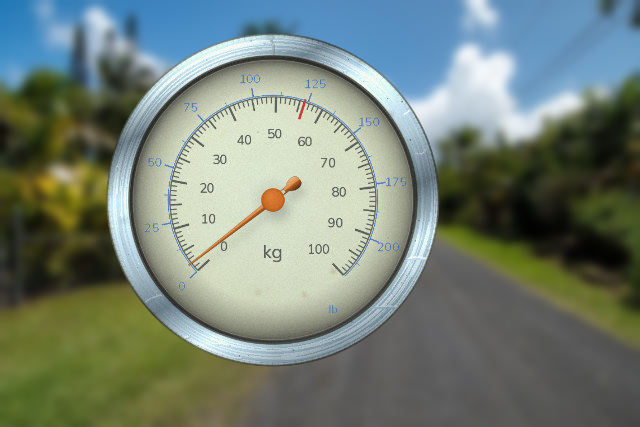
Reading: 2 kg
